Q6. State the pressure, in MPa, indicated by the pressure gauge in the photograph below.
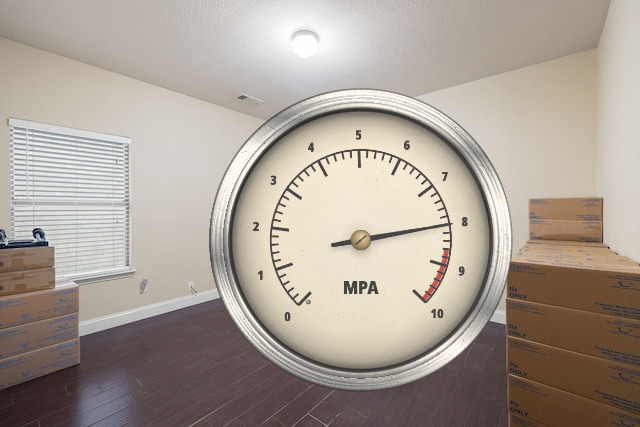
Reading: 8 MPa
